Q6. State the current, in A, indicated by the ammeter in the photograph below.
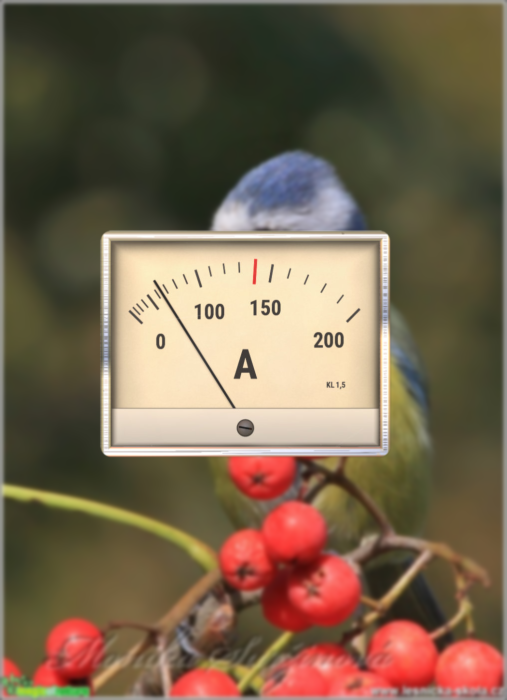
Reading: 65 A
